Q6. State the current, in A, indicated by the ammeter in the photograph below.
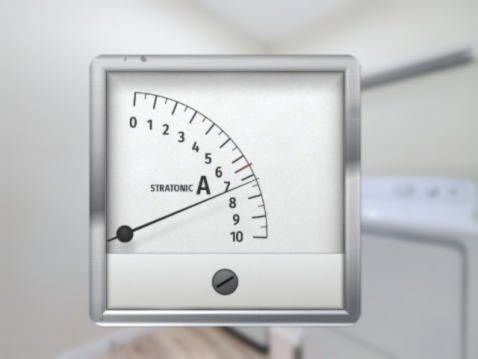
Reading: 7.25 A
